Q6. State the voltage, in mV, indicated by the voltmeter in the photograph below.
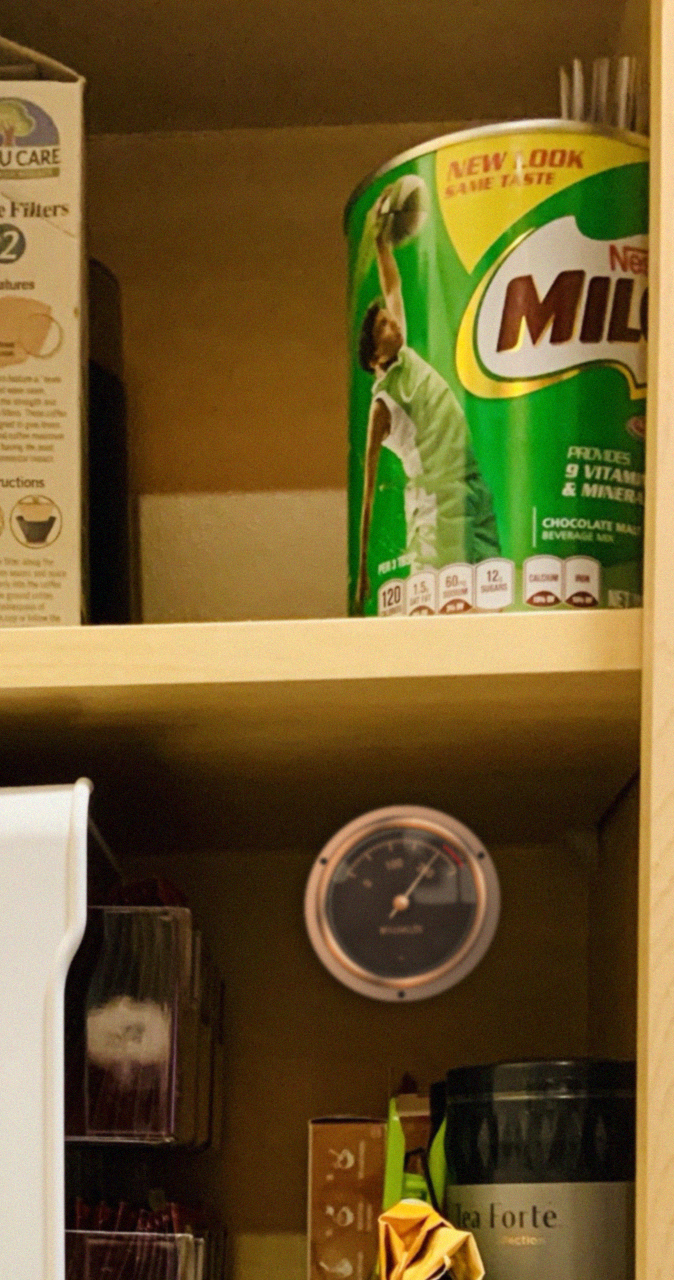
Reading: 200 mV
